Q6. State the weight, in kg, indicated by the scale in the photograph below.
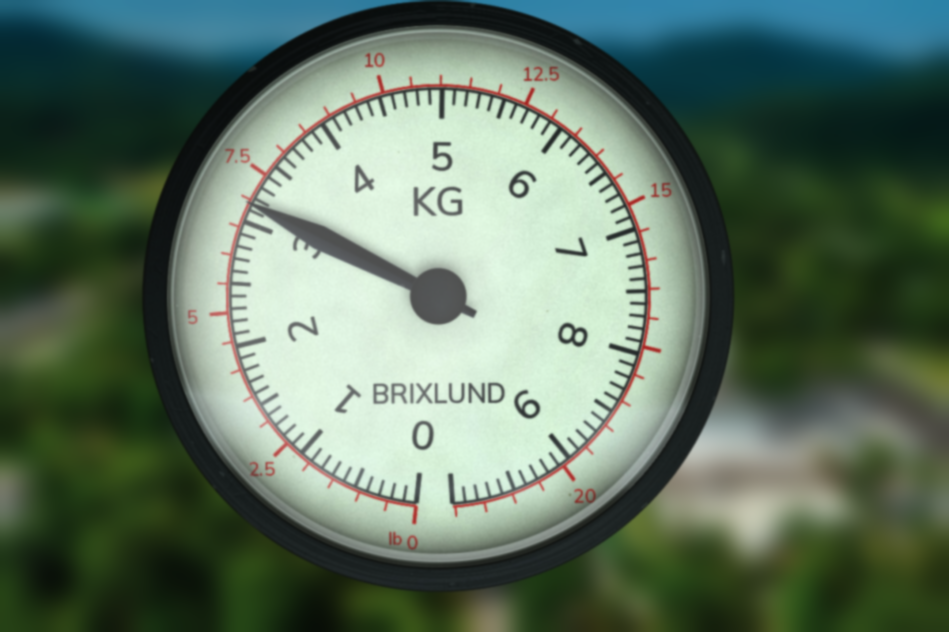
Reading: 3.15 kg
